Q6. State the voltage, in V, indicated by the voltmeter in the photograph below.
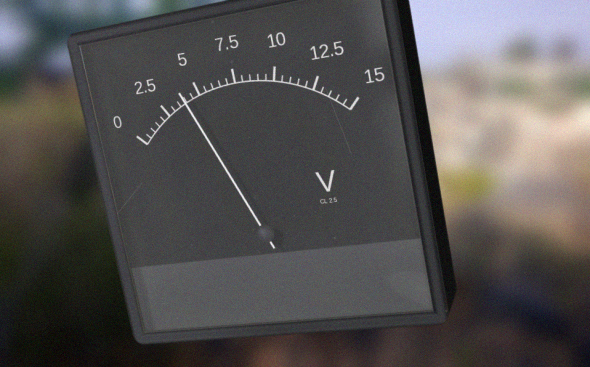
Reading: 4 V
